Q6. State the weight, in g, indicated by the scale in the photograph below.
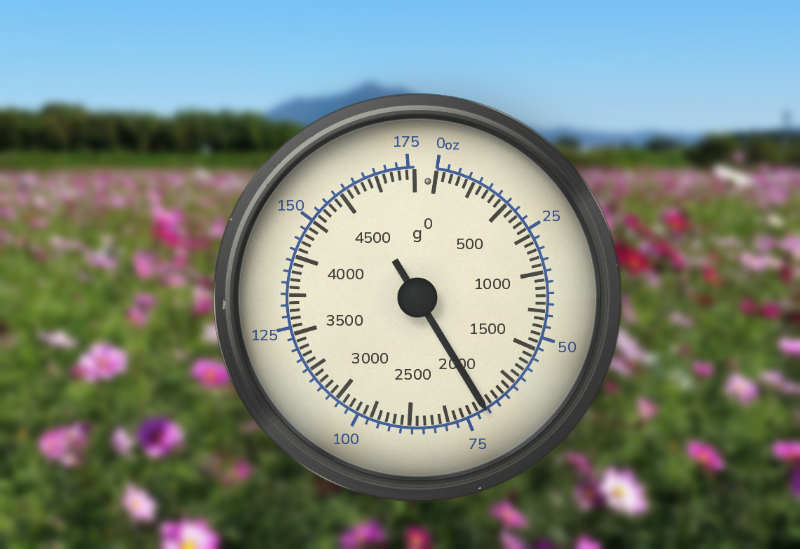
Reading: 2000 g
